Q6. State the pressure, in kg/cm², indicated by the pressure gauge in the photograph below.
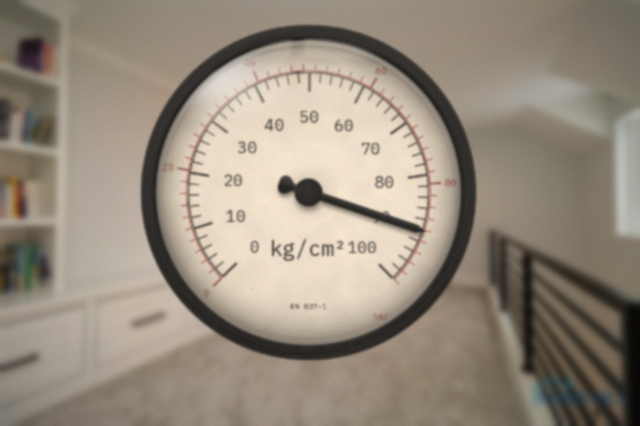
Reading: 90 kg/cm²
